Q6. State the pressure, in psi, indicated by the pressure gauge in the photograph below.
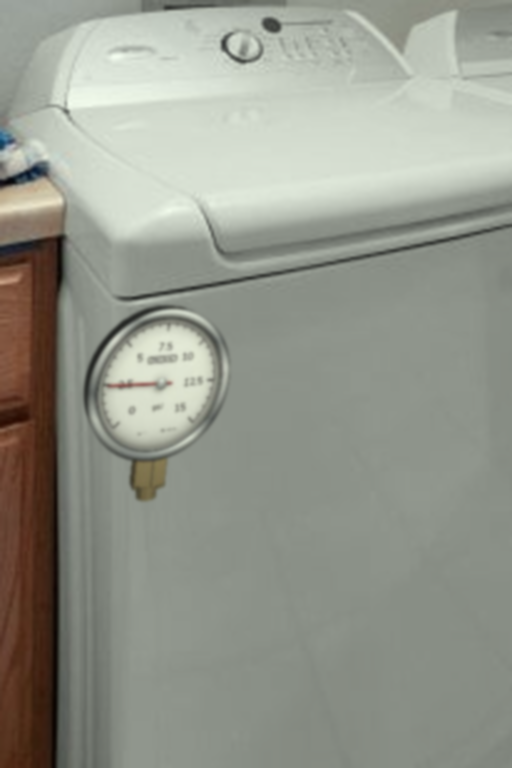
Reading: 2.5 psi
